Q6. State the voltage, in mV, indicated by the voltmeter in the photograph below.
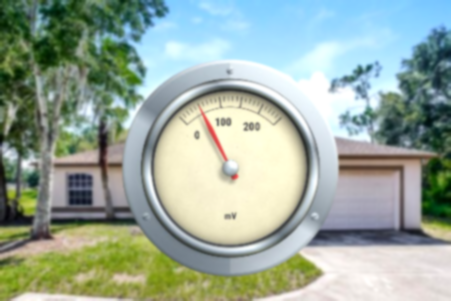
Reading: 50 mV
